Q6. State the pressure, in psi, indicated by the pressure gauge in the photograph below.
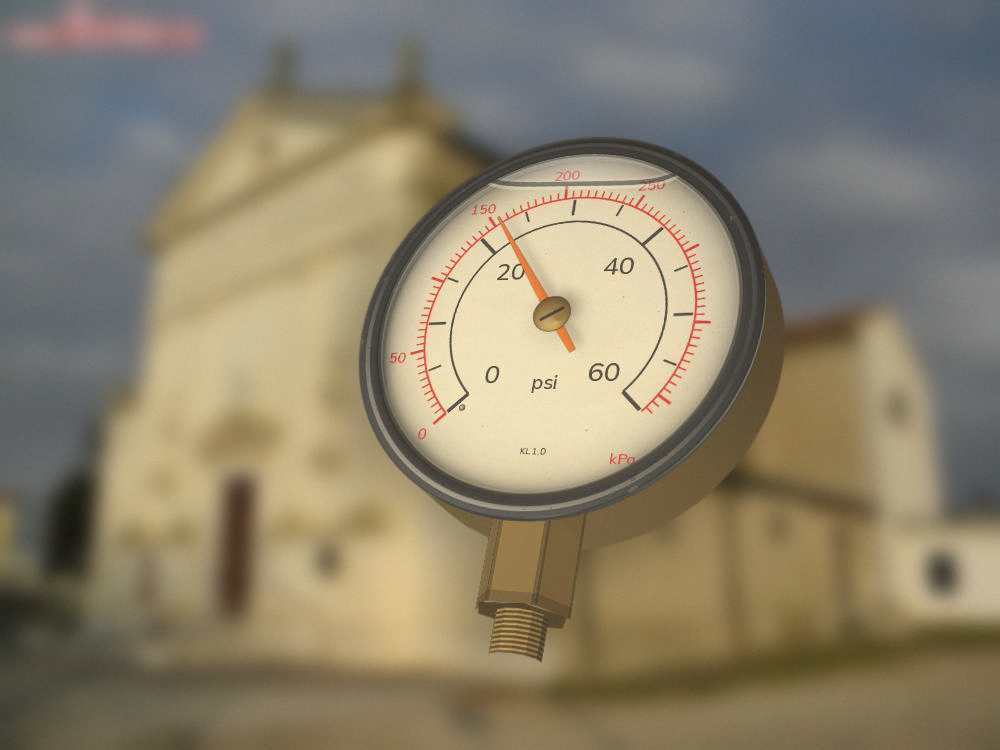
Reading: 22.5 psi
